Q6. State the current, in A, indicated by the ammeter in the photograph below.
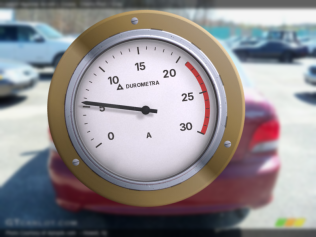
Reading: 5.5 A
